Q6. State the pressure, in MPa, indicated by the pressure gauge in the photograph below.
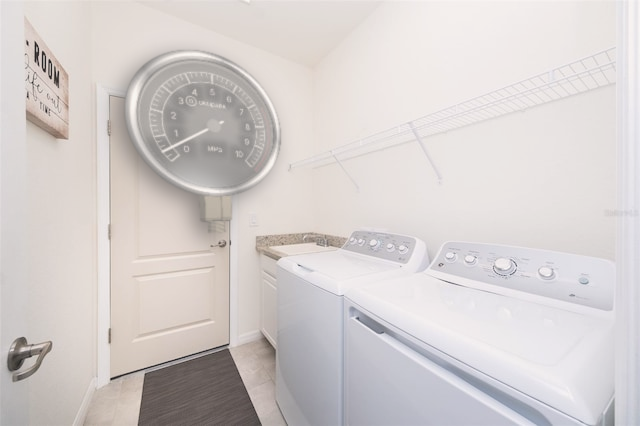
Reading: 0.4 MPa
